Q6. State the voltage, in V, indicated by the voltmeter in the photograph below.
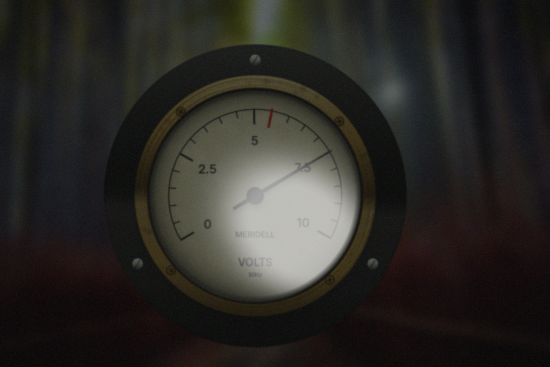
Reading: 7.5 V
